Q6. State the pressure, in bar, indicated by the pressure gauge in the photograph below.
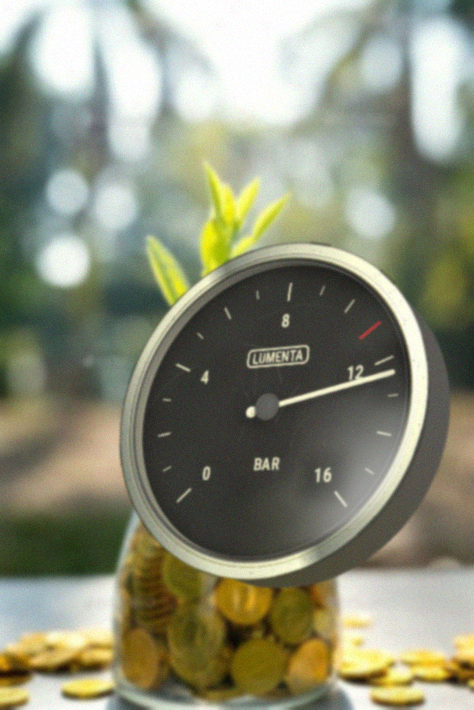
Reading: 12.5 bar
